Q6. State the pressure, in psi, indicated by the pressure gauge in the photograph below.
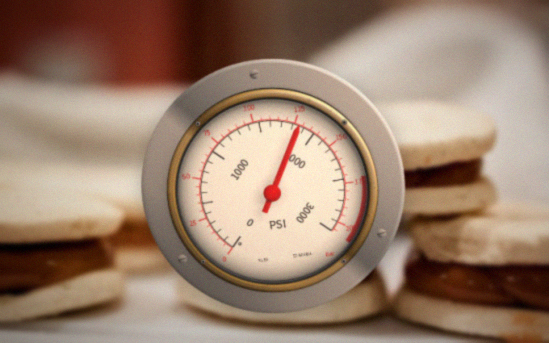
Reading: 1850 psi
